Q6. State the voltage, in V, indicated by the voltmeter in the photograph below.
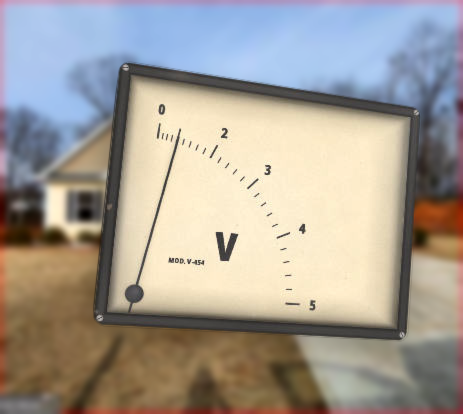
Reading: 1 V
